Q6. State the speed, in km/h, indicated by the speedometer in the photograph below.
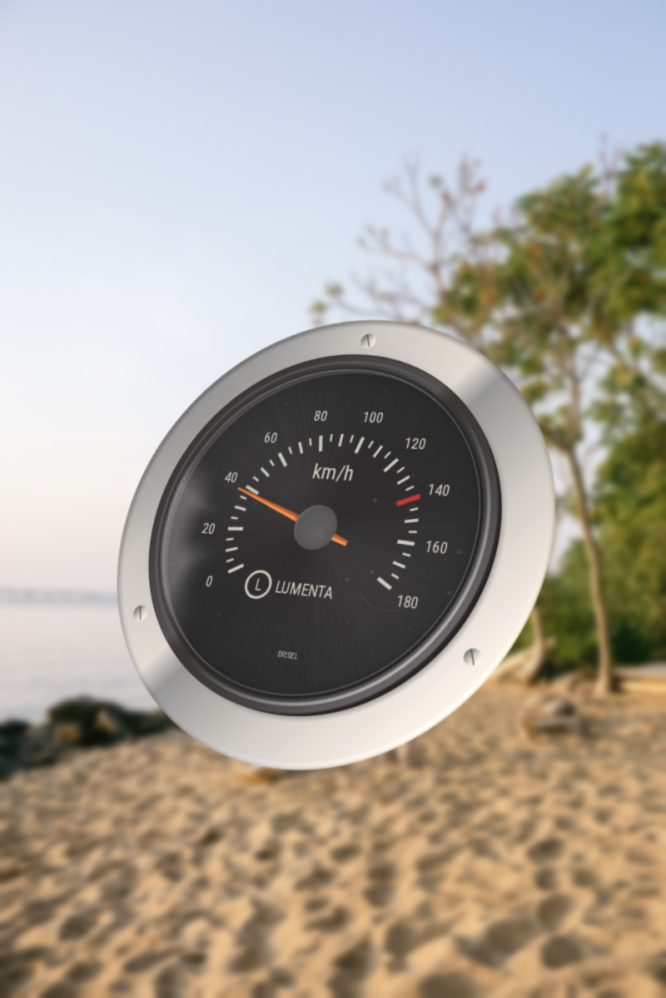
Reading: 37.5 km/h
